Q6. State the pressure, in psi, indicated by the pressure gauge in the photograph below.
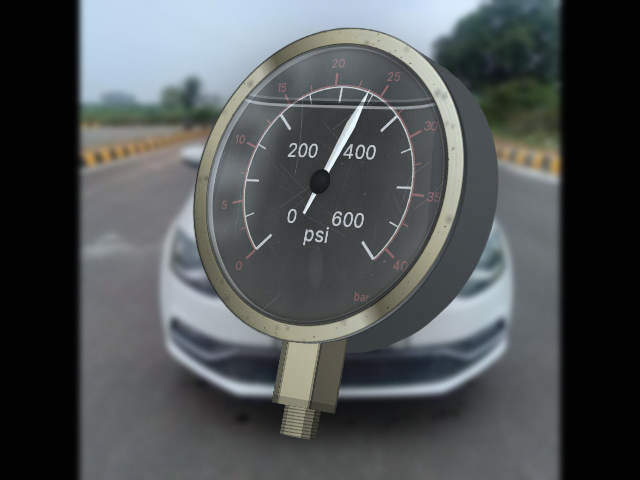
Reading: 350 psi
